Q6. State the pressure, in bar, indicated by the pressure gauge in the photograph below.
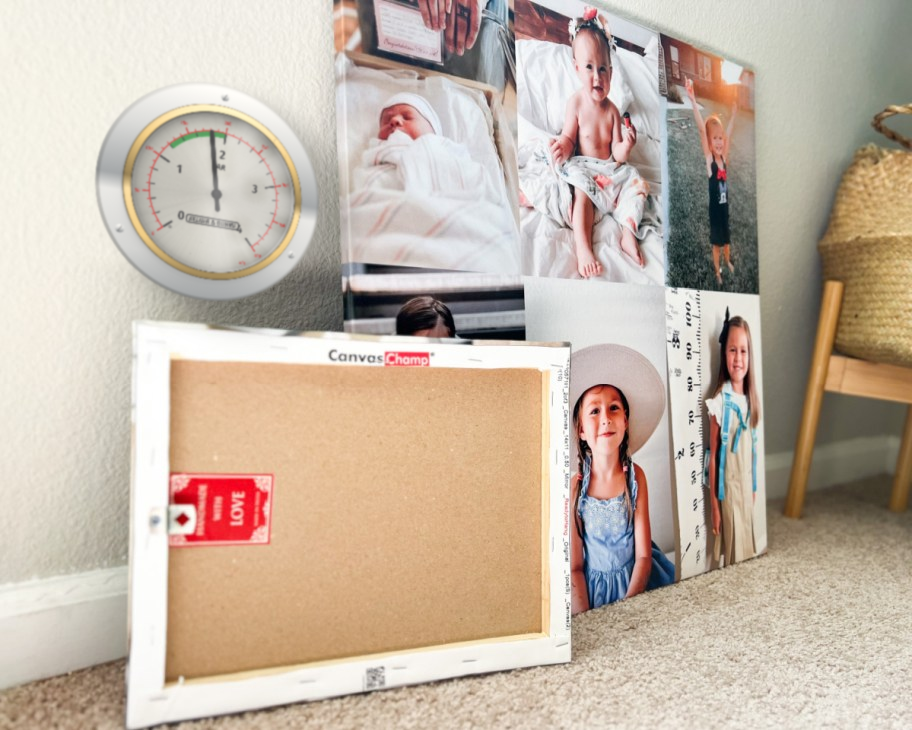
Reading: 1.8 bar
